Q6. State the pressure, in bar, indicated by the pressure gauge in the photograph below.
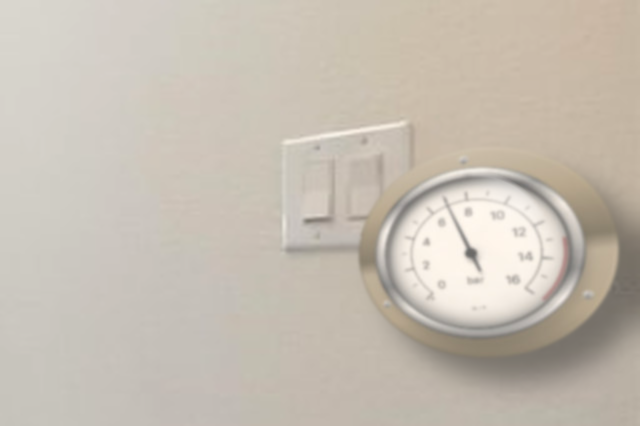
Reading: 7 bar
